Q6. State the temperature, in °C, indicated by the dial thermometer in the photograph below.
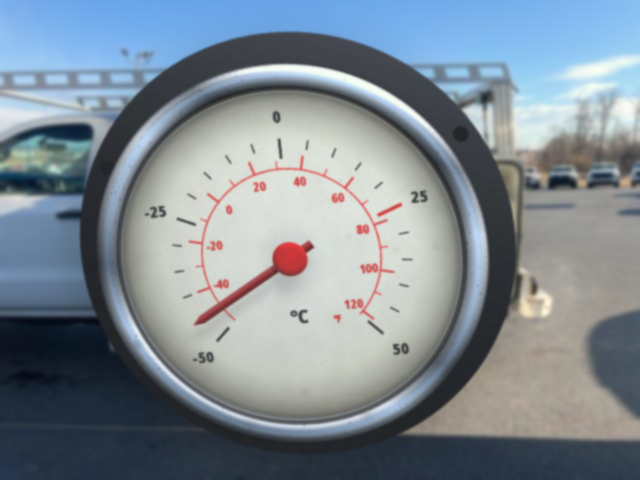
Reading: -45 °C
